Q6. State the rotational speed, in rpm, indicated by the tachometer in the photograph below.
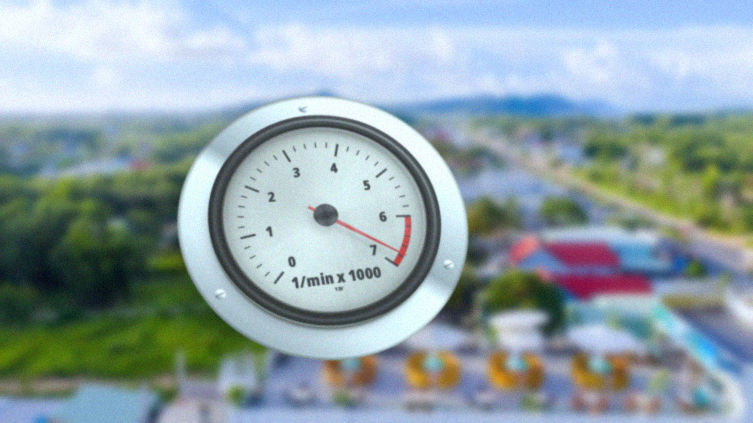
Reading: 6800 rpm
